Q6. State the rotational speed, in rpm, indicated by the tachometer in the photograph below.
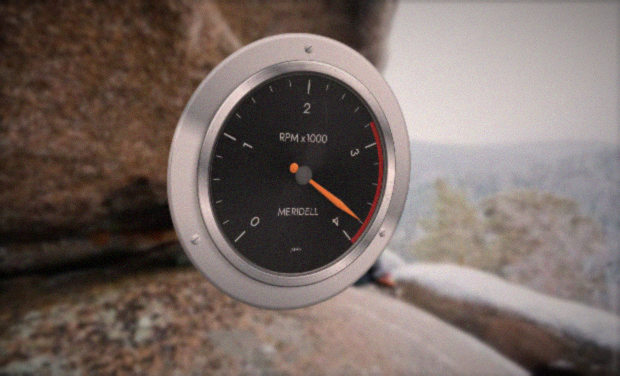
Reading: 3800 rpm
